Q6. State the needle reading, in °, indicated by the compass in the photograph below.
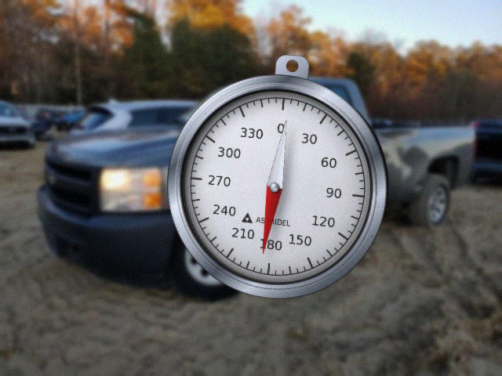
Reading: 185 °
